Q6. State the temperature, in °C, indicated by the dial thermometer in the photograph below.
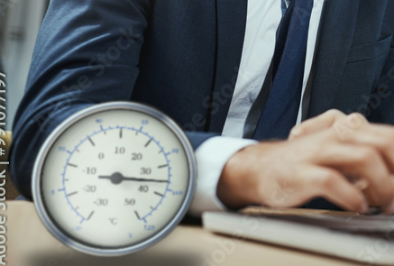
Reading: 35 °C
